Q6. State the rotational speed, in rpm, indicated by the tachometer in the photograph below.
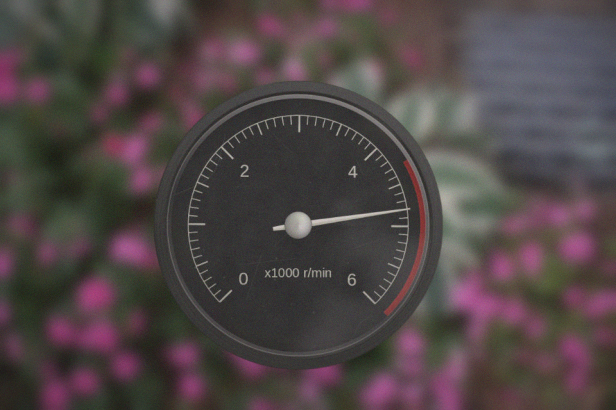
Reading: 4800 rpm
